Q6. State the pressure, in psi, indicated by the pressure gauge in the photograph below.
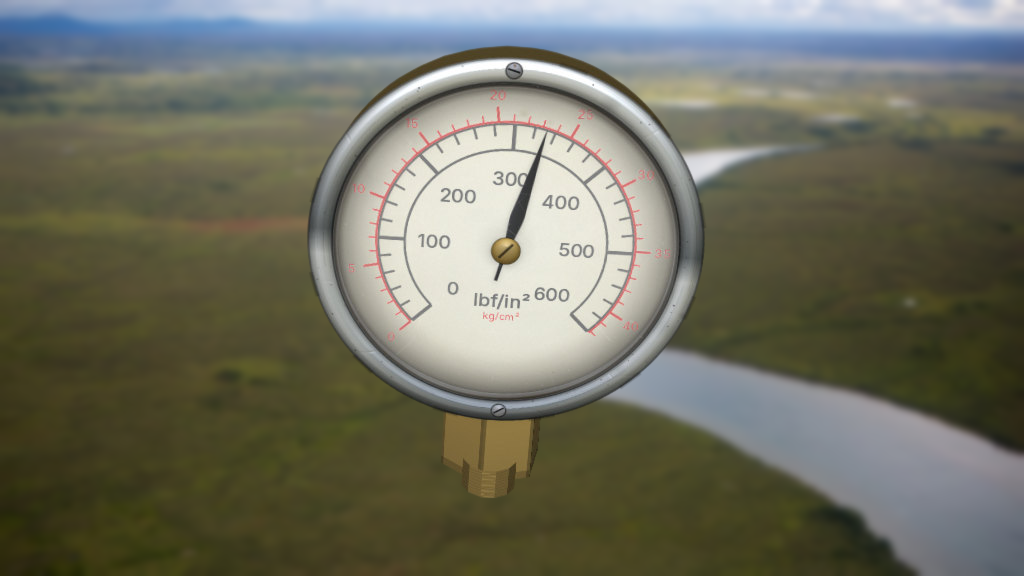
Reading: 330 psi
